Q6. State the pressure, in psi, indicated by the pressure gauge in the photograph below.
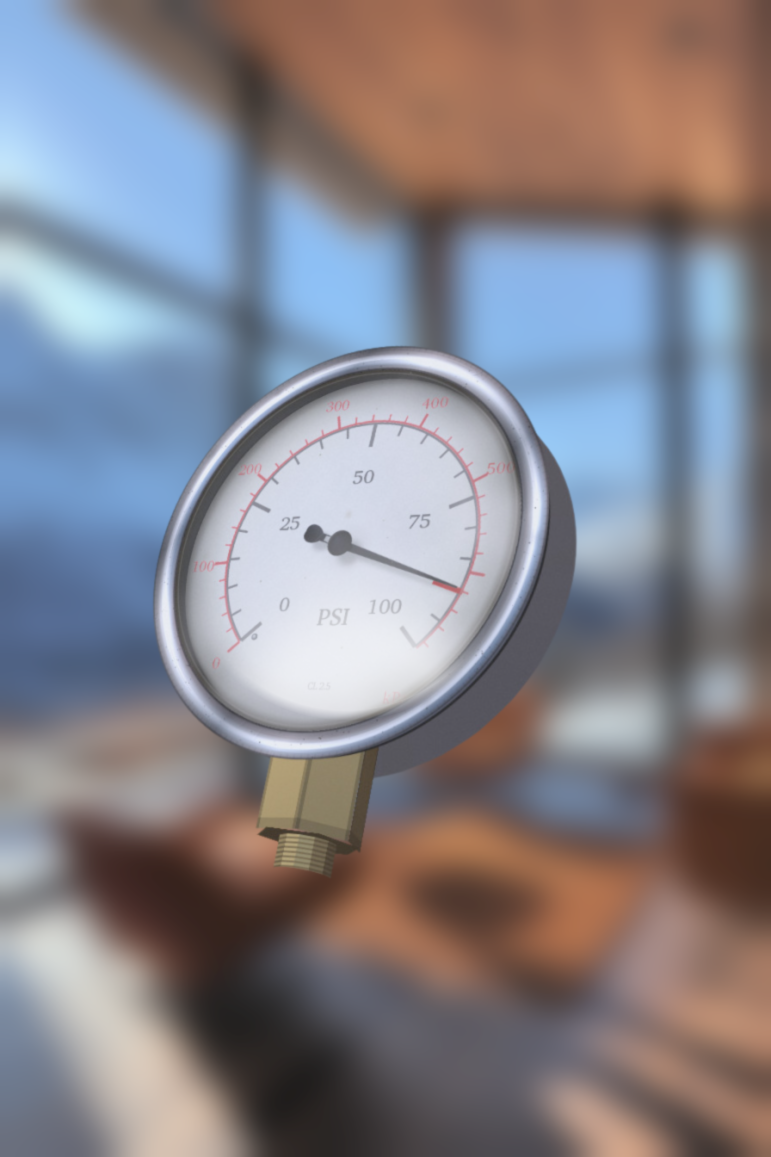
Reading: 90 psi
